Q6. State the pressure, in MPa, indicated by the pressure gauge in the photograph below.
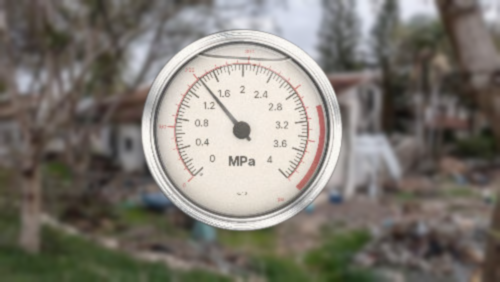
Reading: 1.4 MPa
